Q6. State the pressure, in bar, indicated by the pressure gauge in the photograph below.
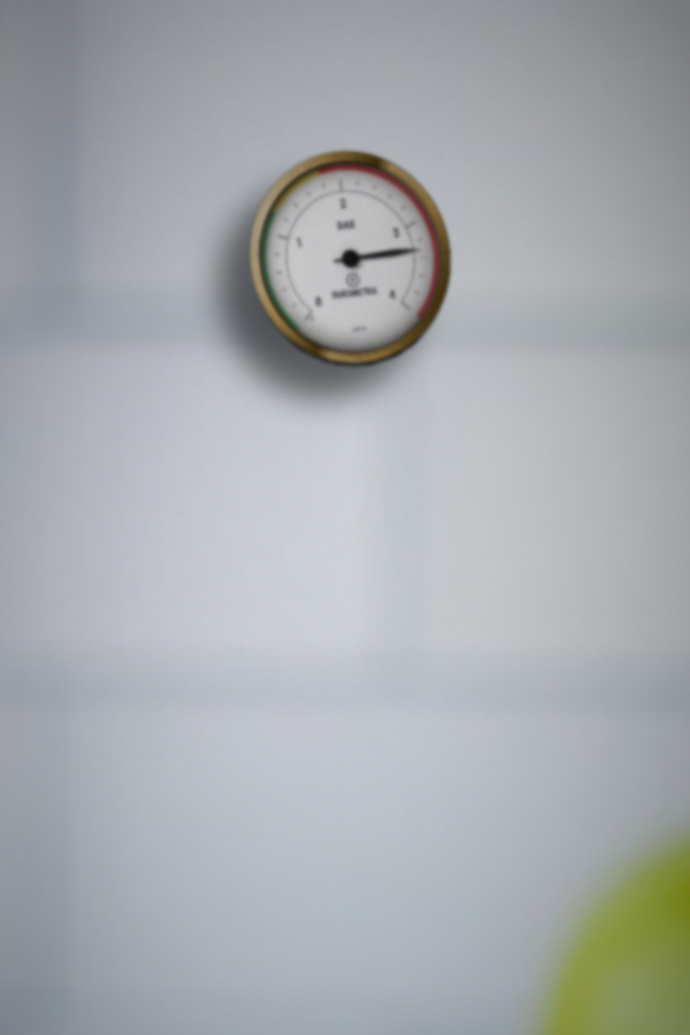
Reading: 3.3 bar
